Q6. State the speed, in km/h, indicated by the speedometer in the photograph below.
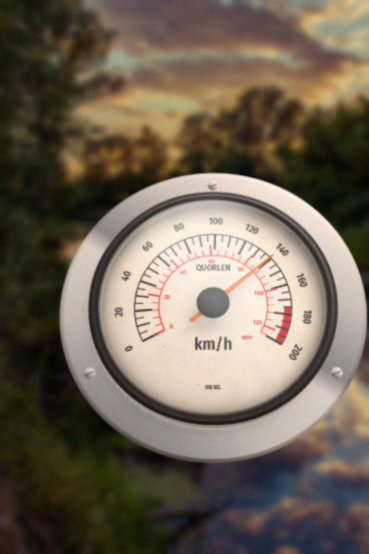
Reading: 140 km/h
